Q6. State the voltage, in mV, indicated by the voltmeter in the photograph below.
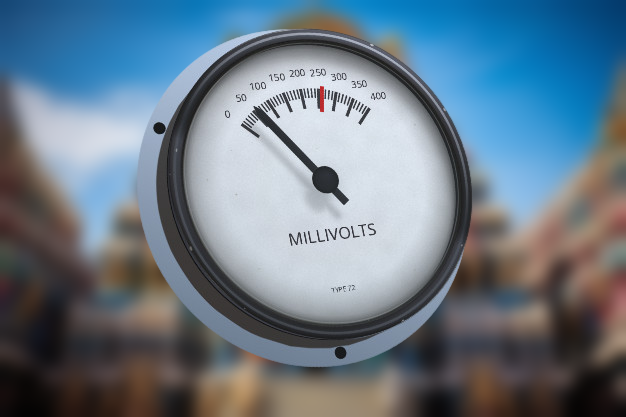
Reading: 50 mV
